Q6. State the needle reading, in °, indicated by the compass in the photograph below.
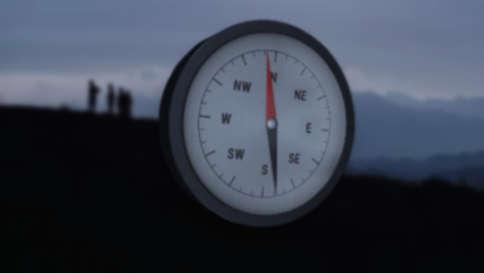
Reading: 350 °
